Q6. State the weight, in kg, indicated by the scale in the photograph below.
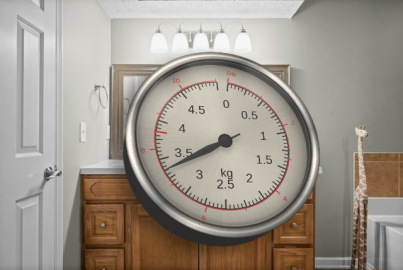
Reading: 3.35 kg
